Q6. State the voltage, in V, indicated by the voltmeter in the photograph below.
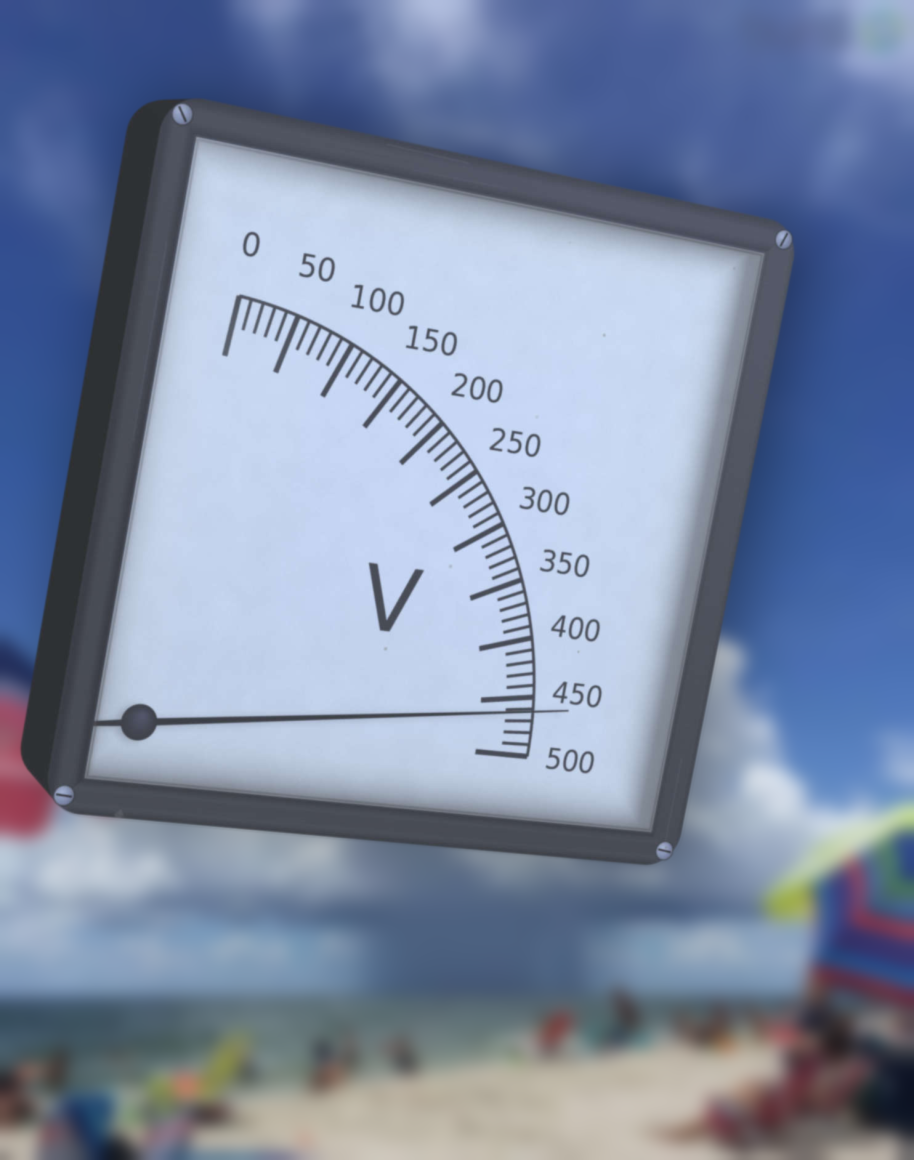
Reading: 460 V
